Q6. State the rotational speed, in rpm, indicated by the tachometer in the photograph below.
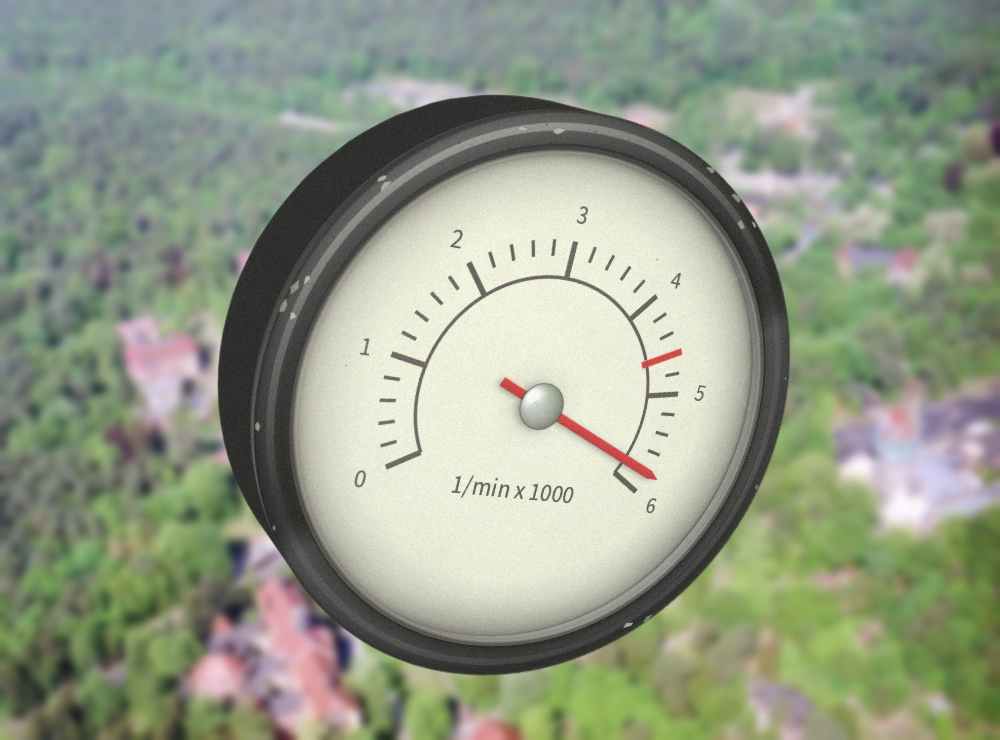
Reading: 5800 rpm
